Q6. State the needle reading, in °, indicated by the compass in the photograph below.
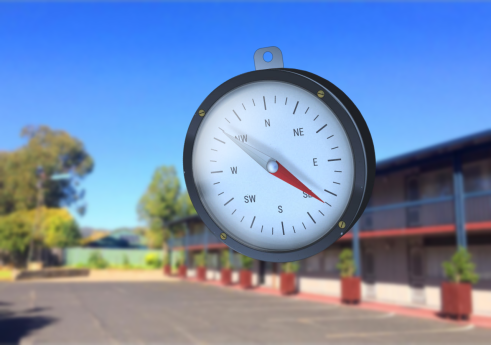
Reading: 130 °
